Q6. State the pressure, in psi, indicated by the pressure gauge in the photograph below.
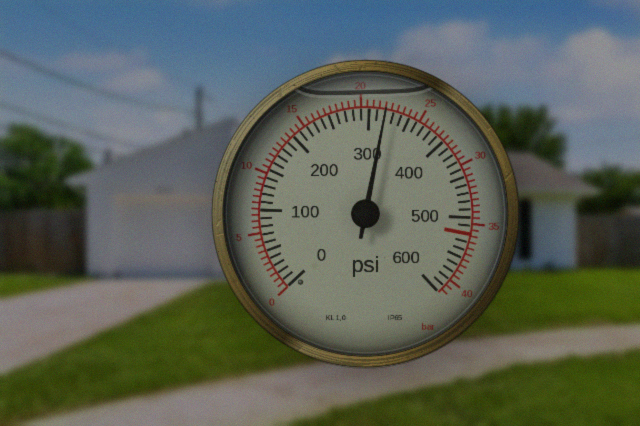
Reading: 320 psi
